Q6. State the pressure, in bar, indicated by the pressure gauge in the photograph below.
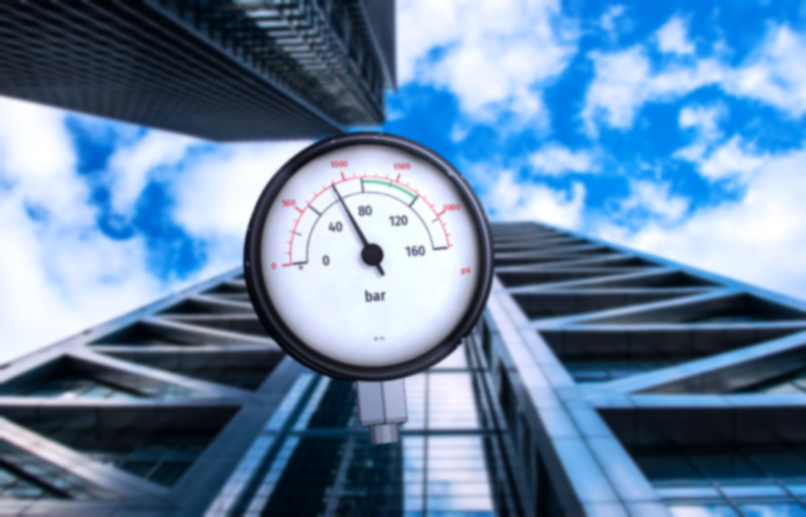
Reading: 60 bar
